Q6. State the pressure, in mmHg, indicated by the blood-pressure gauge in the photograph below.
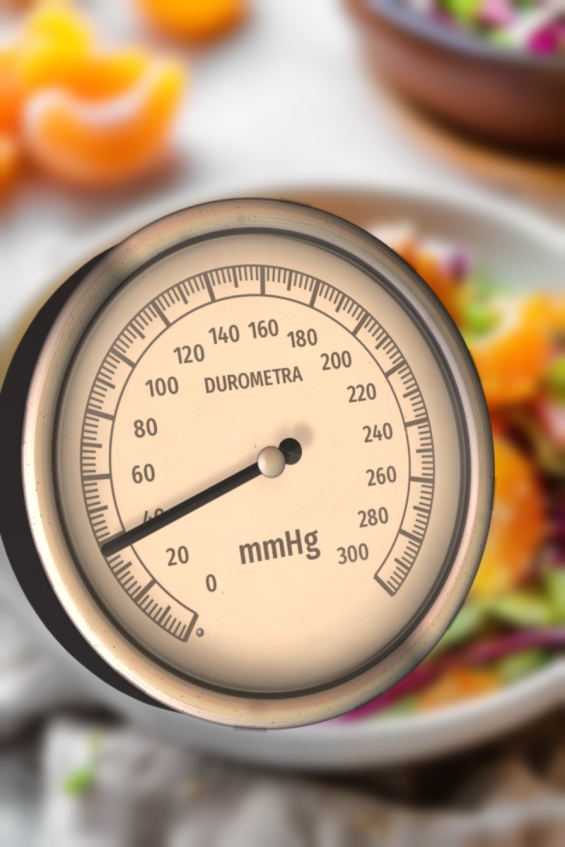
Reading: 38 mmHg
